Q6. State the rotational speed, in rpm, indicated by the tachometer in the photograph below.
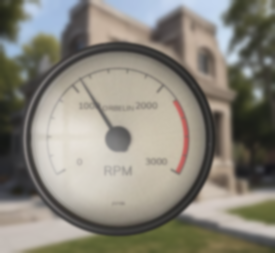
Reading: 1100 rpm
